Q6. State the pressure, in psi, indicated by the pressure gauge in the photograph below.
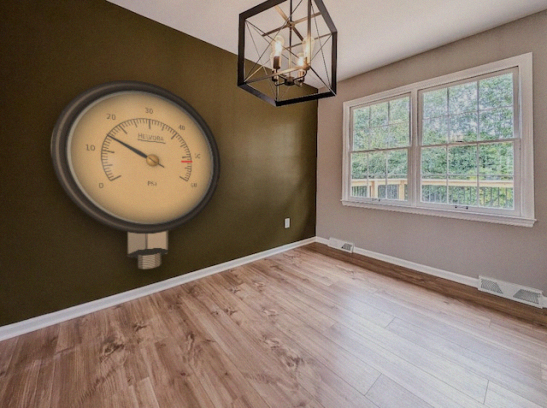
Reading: 15 psi
